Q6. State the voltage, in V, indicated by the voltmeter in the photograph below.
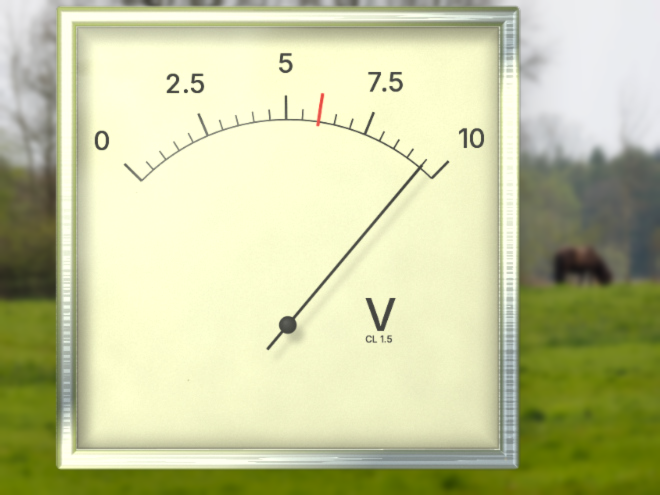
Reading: 9.5 V
